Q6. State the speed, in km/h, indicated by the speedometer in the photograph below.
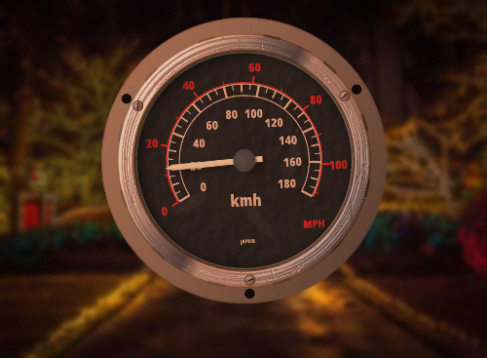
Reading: 20 km/h
